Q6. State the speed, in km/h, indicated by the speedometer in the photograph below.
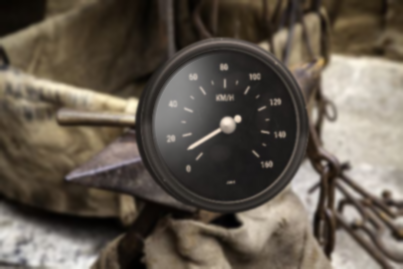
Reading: 10 km/h
